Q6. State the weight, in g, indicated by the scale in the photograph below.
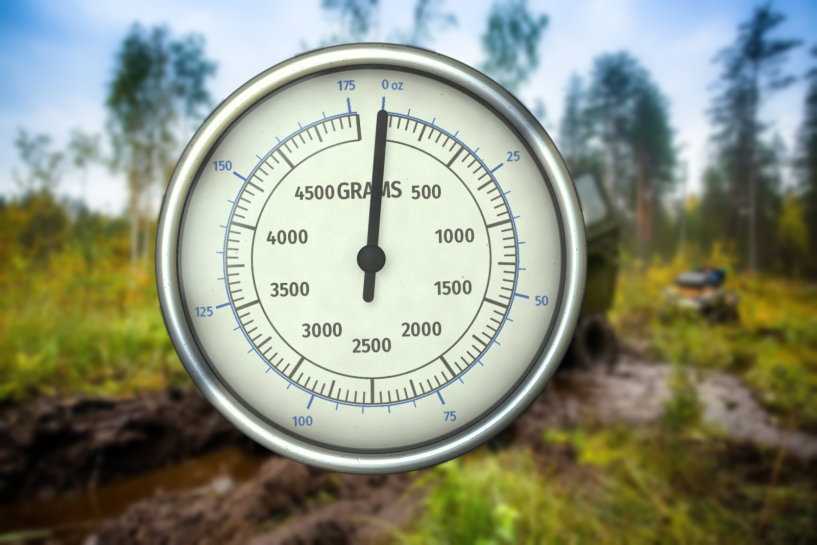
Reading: 0 g
